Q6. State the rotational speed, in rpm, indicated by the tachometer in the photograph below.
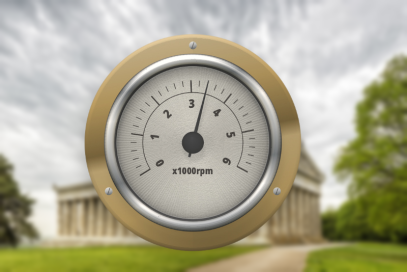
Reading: 3400 rpm
